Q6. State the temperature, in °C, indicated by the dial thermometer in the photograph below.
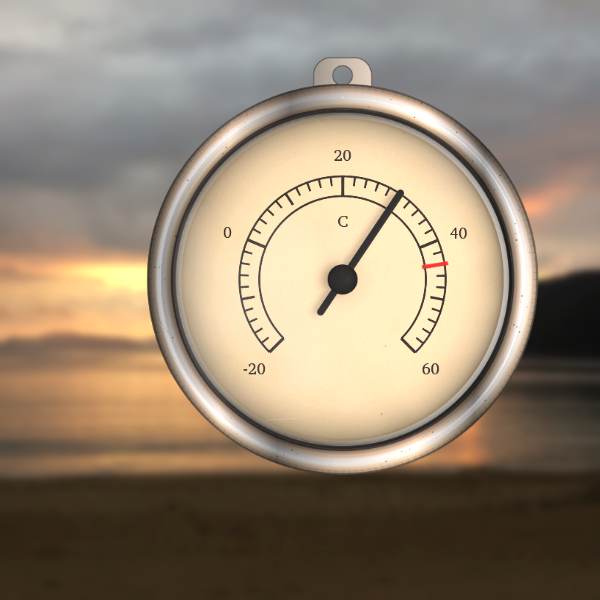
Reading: 30 °C
